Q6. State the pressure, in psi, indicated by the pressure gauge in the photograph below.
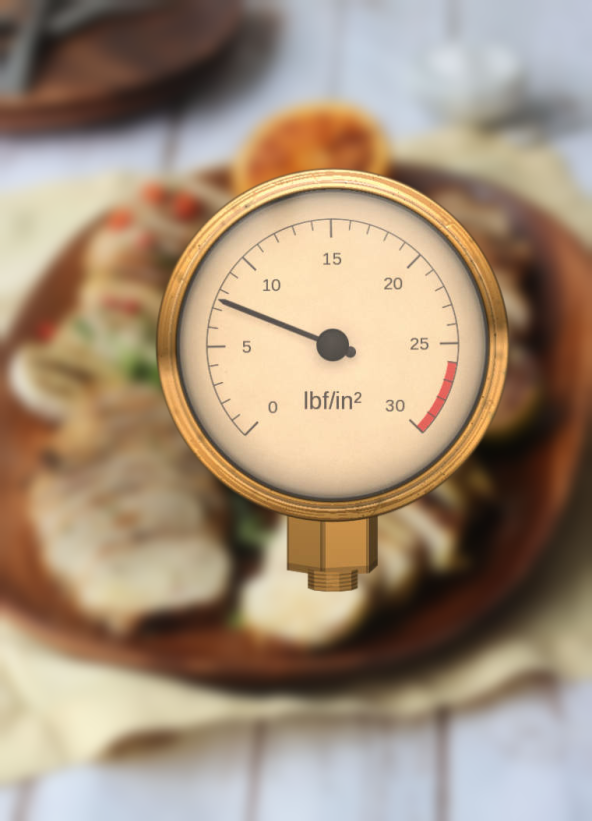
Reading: 7.5 psi
